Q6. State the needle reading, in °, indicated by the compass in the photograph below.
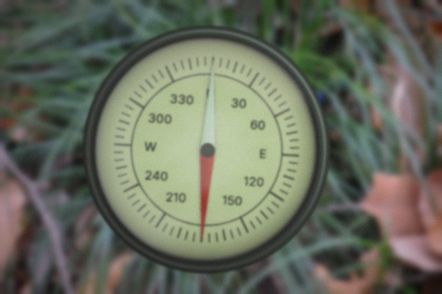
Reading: 180 °
